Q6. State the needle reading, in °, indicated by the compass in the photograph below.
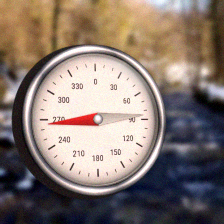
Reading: 265 °
